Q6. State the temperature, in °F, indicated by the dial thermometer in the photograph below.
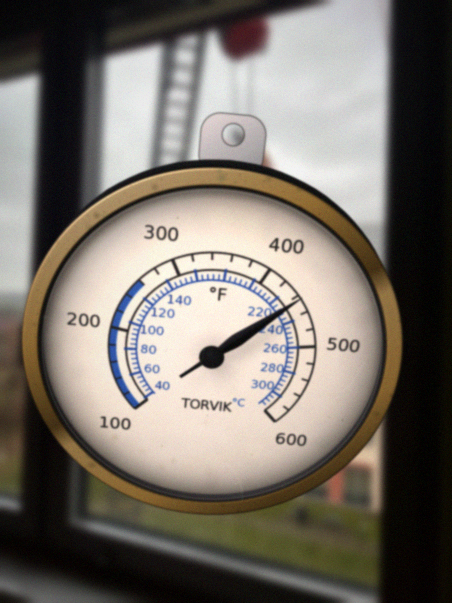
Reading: 440 °F
